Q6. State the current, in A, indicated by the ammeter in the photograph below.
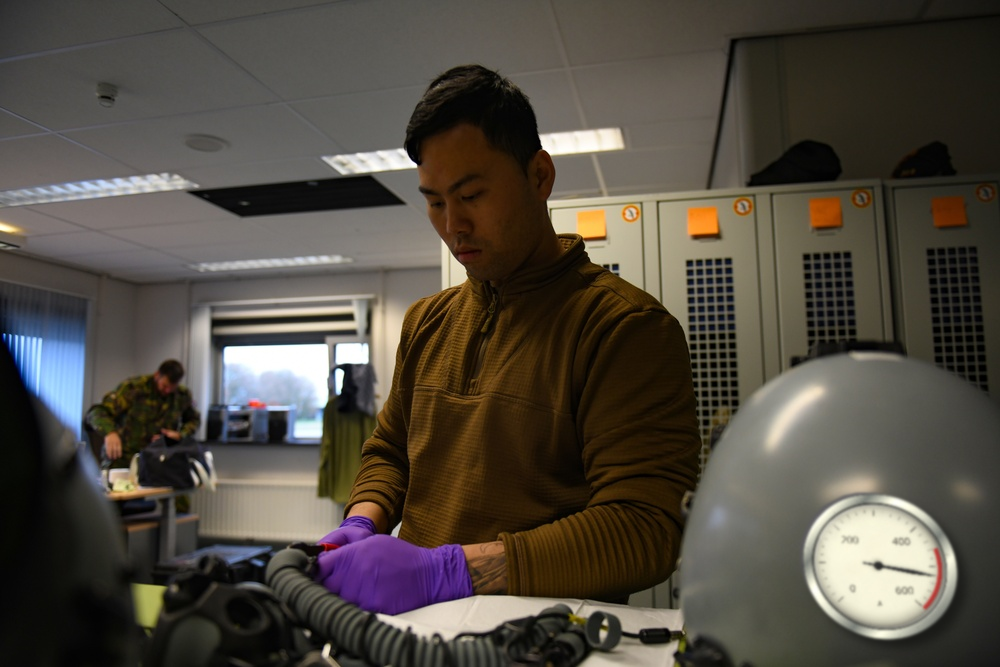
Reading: 520 A
